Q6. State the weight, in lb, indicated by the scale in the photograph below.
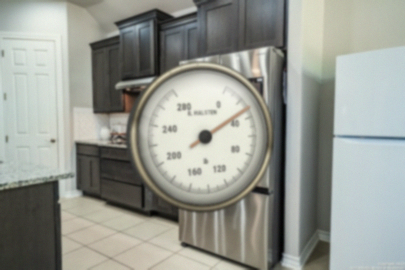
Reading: 30 lb
